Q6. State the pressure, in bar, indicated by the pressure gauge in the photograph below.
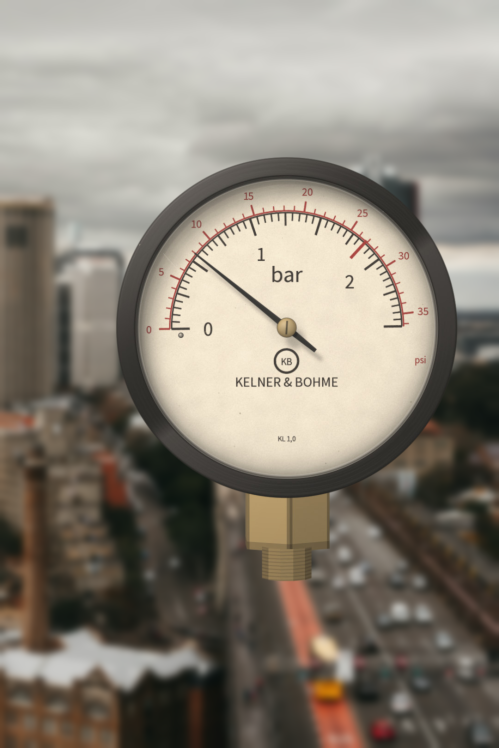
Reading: 0.55 bar
